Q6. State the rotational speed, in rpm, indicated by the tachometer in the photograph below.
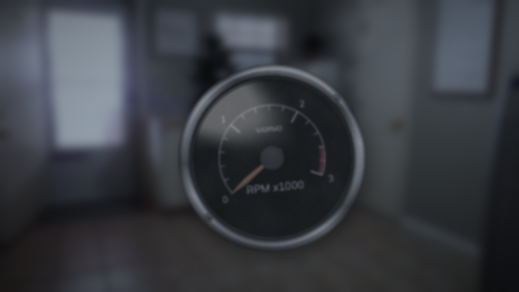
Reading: 0 rpm
